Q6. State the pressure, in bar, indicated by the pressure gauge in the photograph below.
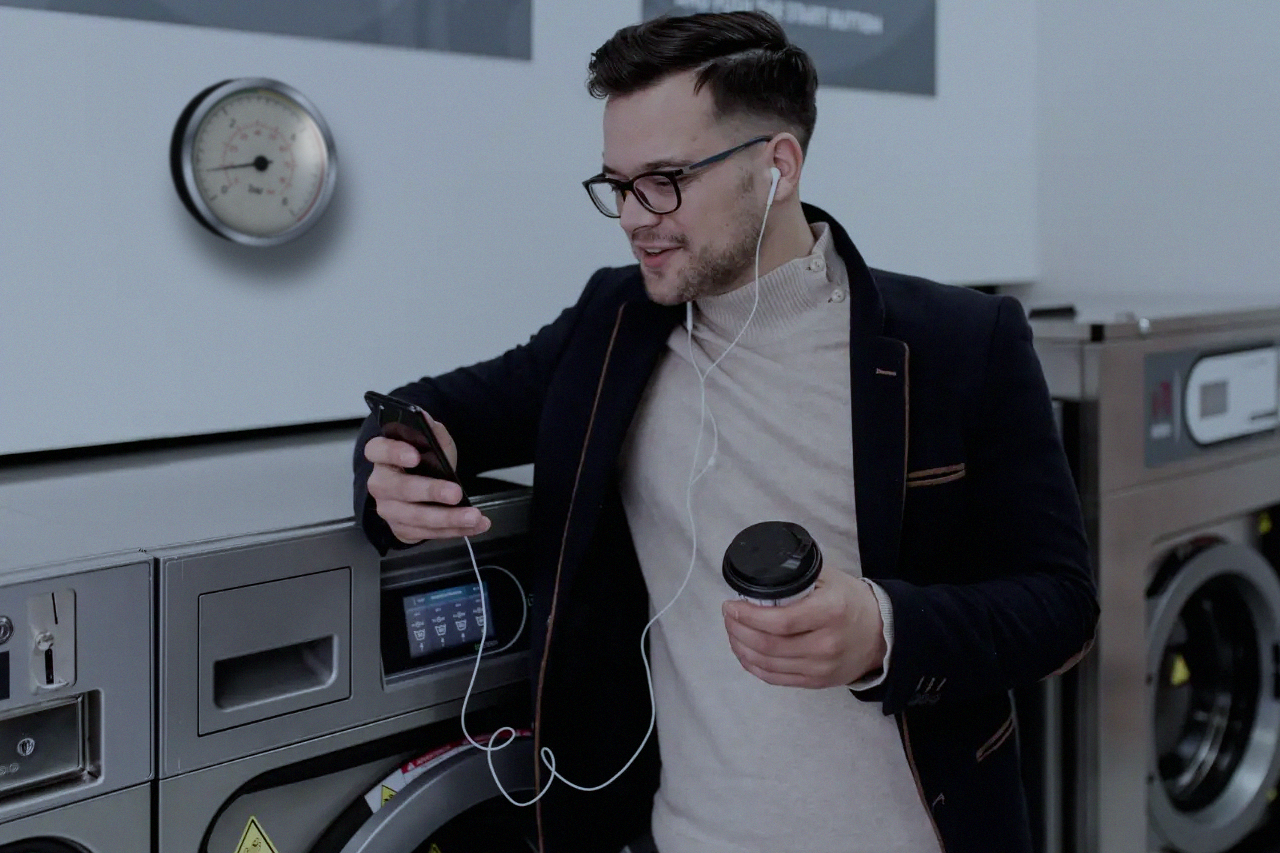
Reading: 0.6 bar
